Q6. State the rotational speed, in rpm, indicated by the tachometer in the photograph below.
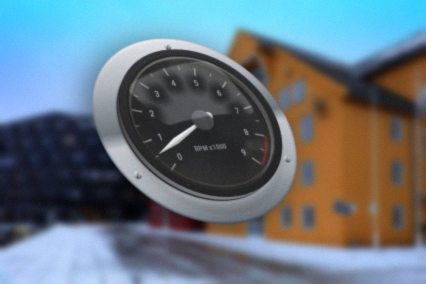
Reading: 500 rpm
